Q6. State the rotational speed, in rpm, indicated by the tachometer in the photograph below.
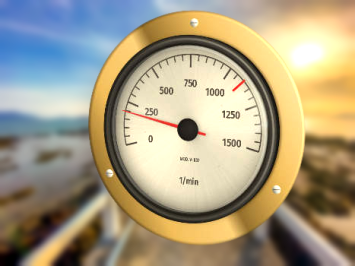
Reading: 200 rpm
